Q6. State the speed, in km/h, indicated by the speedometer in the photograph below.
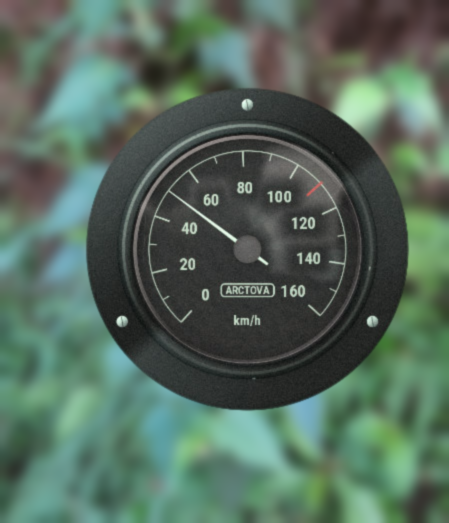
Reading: 50 km/h
